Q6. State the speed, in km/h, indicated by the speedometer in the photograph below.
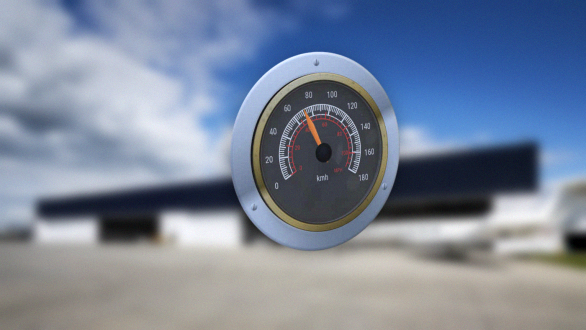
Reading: 70 km/h
